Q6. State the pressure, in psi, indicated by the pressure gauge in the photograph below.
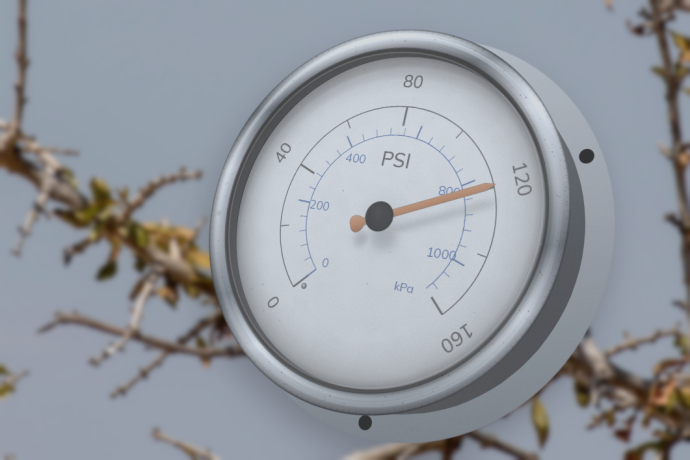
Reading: 120 psi
